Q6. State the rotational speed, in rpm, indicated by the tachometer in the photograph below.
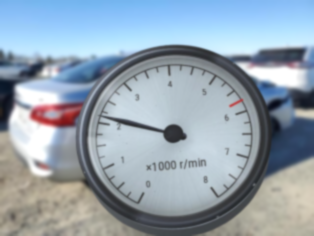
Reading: 2125 rpm
